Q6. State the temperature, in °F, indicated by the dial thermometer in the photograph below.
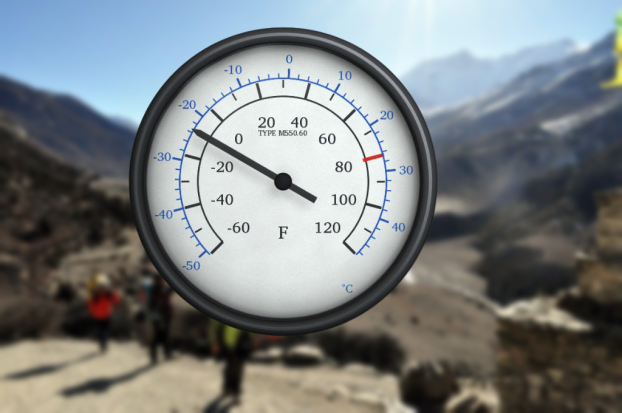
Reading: -10 °F
